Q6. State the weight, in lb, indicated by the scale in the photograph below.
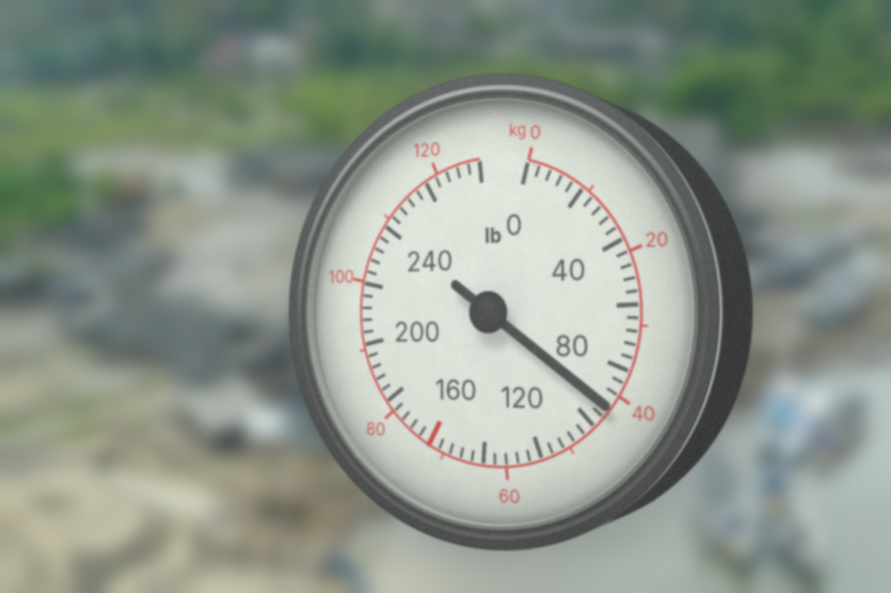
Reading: 92 lb
